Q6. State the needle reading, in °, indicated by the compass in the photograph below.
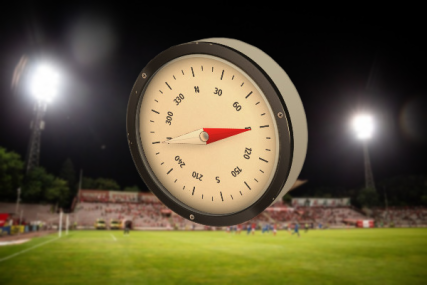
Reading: 90 °
